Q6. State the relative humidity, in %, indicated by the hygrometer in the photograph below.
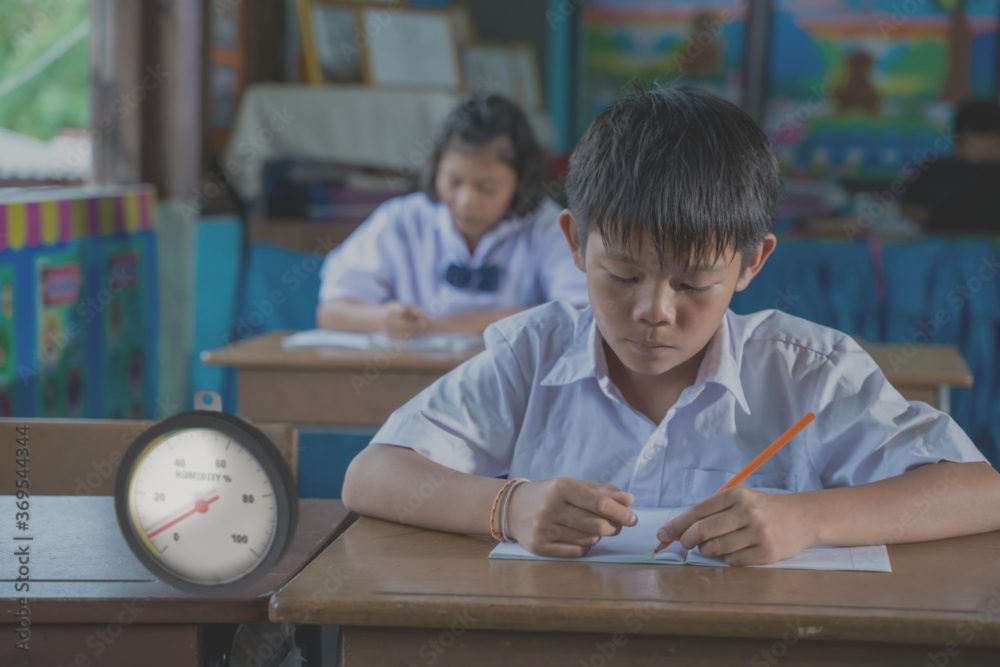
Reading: 6 %
